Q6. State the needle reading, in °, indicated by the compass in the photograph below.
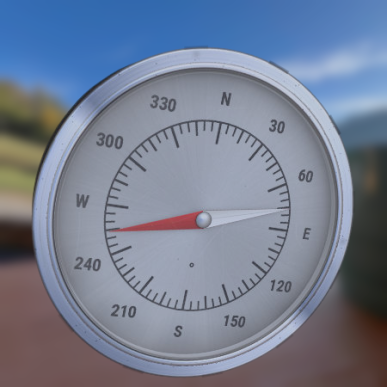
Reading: 255 °
